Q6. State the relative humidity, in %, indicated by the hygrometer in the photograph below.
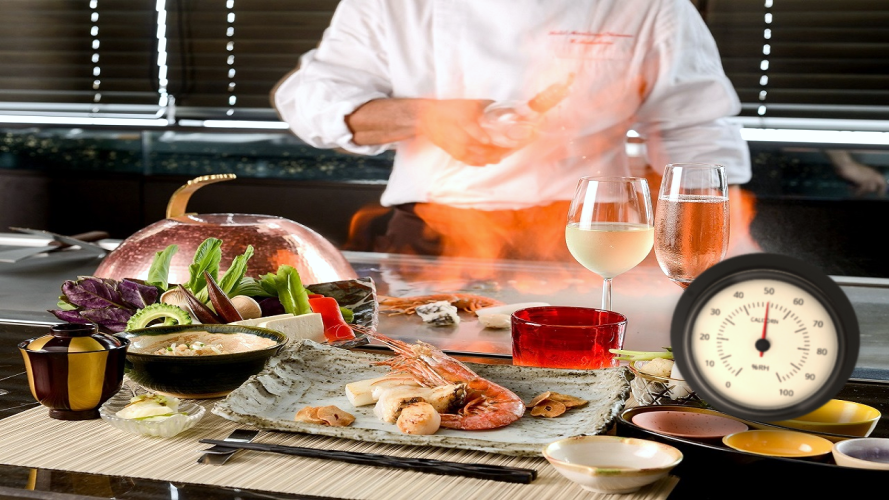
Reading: 50 %
